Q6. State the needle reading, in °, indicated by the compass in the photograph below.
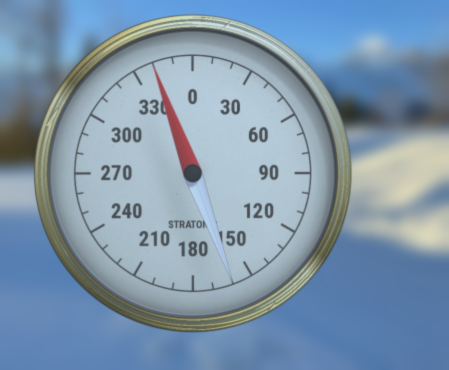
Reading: 340 °
